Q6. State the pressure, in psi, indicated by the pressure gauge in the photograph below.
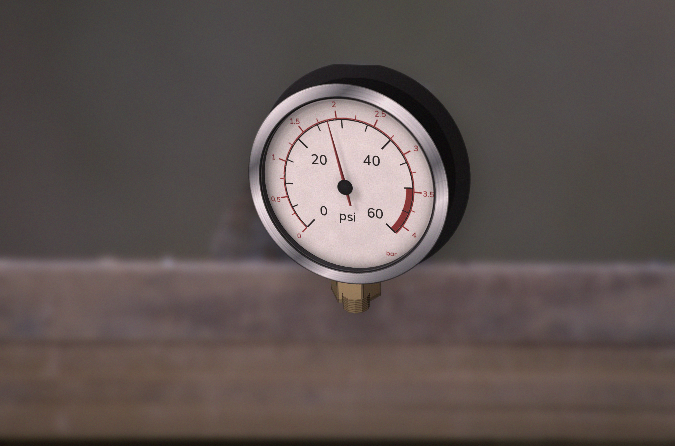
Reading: 27.5 psi
